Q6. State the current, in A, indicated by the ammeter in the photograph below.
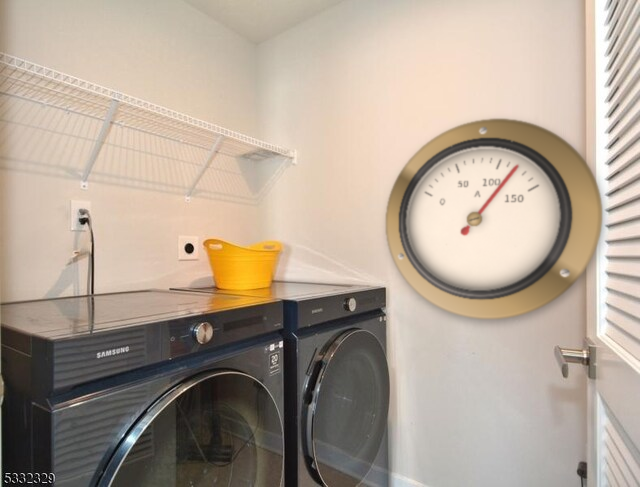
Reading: 120 A
